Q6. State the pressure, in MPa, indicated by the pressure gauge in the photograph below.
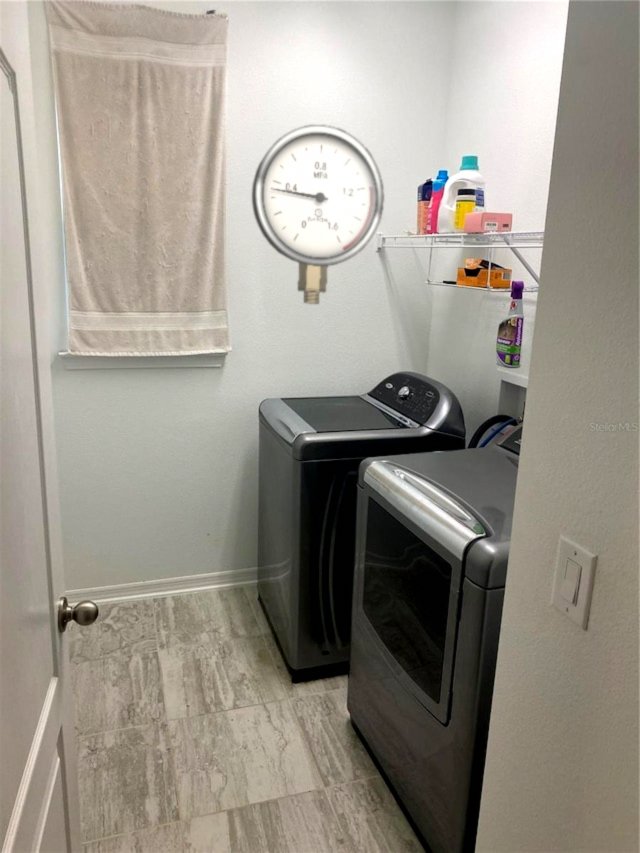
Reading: 0.35 MPa
